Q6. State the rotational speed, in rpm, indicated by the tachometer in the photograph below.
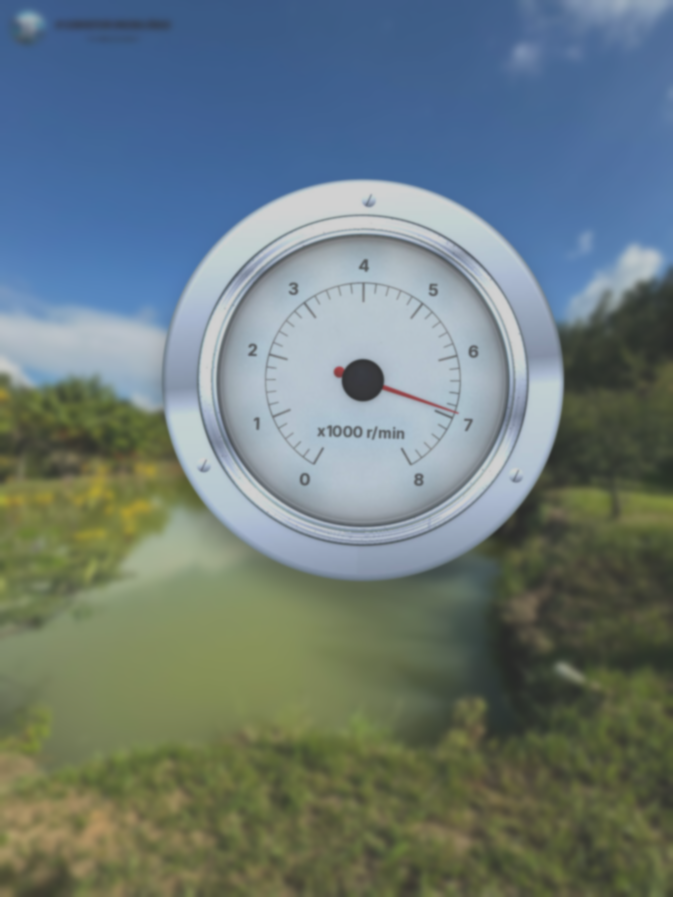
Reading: 6900 rpm
